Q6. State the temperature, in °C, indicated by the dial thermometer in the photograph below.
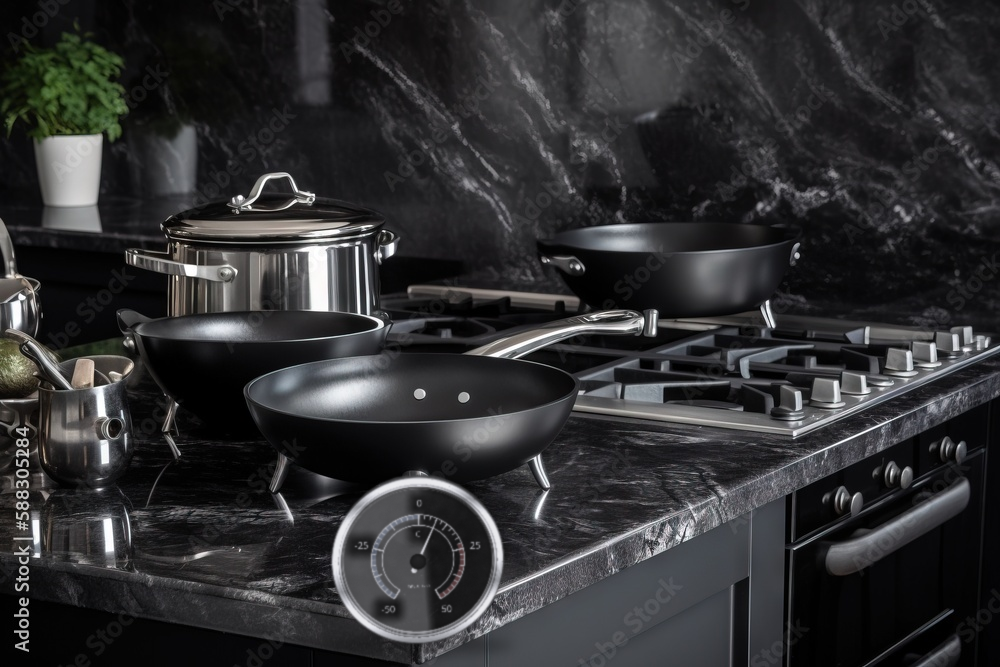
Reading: 7.5 °C
